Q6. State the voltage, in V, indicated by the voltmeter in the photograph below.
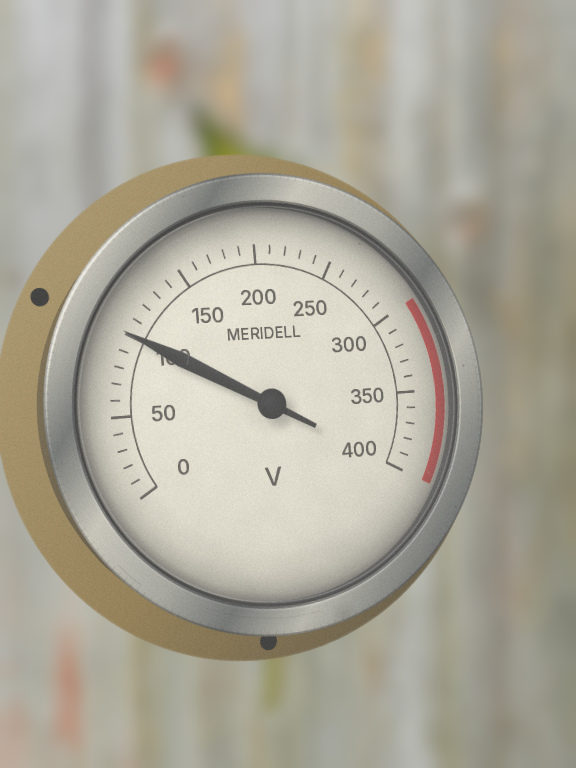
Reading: 100 V
